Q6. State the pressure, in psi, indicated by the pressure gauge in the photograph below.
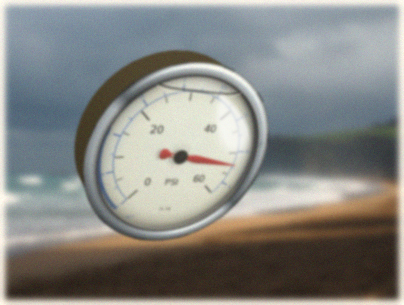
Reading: 52.5 psi
